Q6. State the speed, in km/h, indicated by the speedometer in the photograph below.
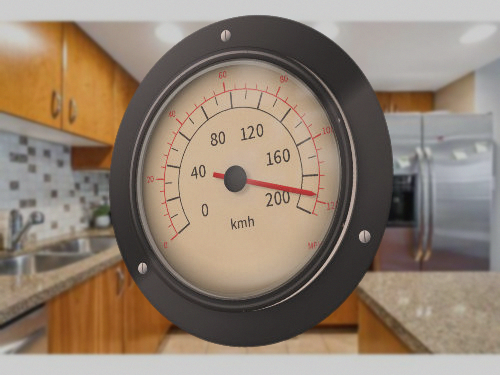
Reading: 190 km/h
